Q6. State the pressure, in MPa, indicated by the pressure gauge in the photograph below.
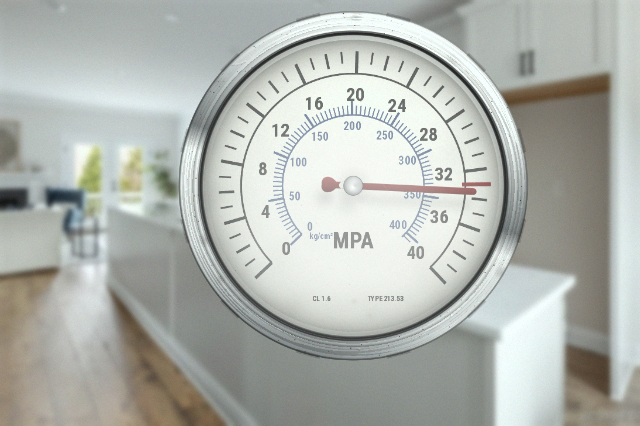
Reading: 33.5 MPa
